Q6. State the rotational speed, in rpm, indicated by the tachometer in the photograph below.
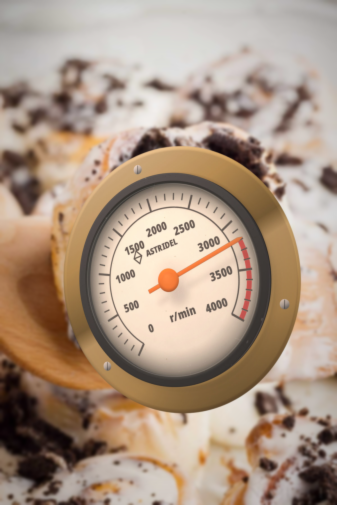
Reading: 3200 rpm
